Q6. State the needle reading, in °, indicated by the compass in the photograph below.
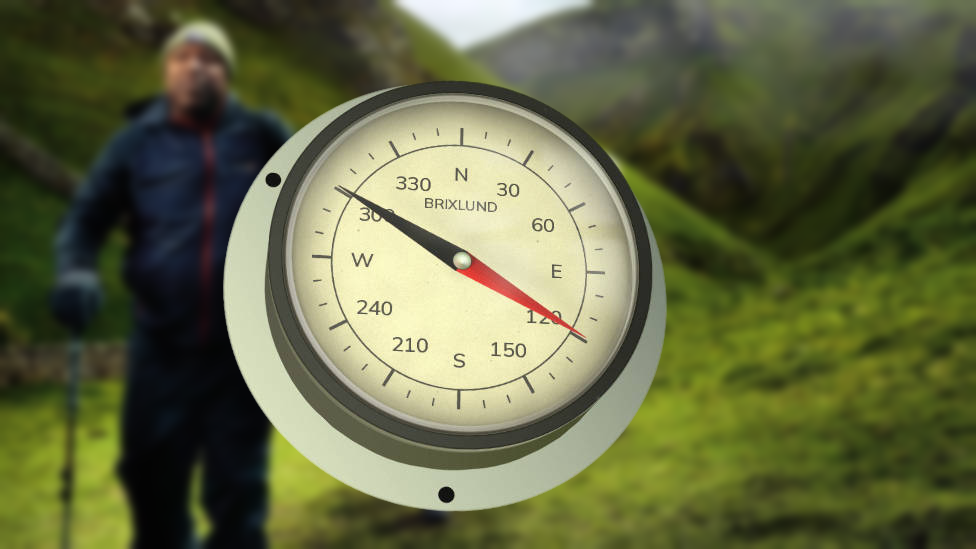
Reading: 120 °
